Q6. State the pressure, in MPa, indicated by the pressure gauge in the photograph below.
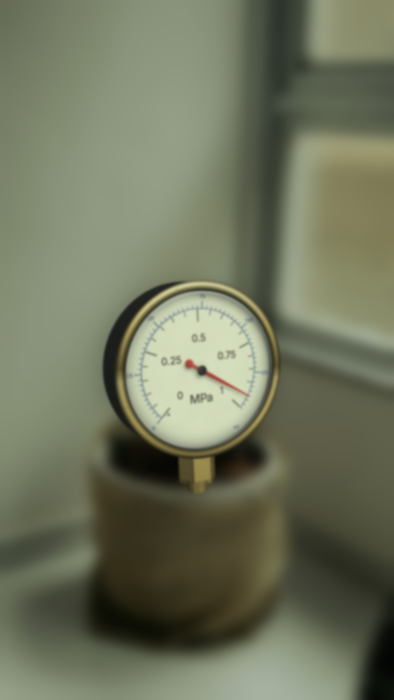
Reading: 0.95 MPa
